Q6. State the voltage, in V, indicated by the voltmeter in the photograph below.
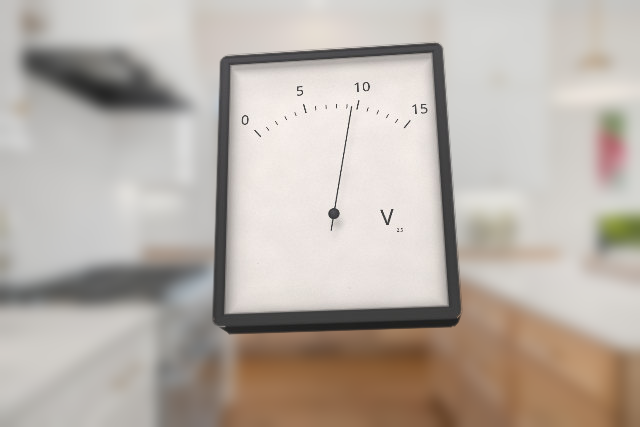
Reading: 9.5 V
